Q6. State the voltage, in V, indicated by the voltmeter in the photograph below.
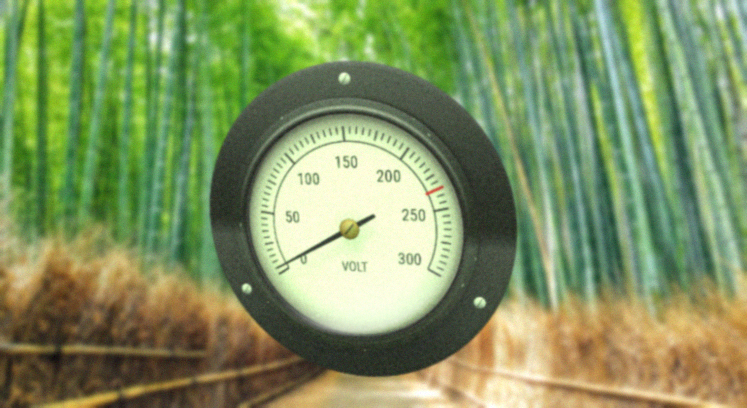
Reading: 5 V
